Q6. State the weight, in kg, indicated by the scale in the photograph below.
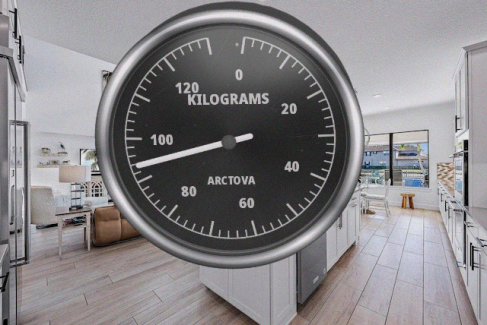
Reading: 94 kg
